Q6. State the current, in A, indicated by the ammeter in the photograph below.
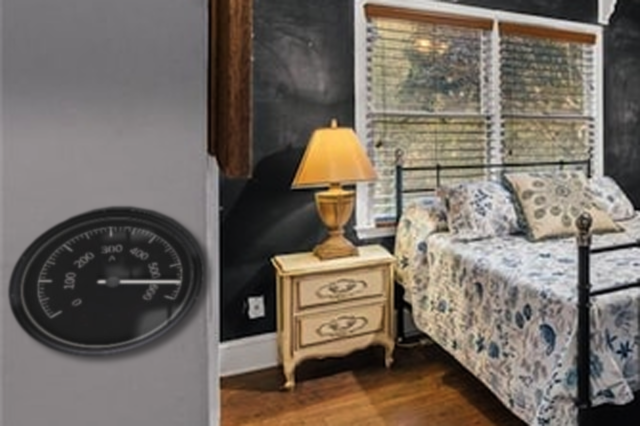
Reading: 550 A
